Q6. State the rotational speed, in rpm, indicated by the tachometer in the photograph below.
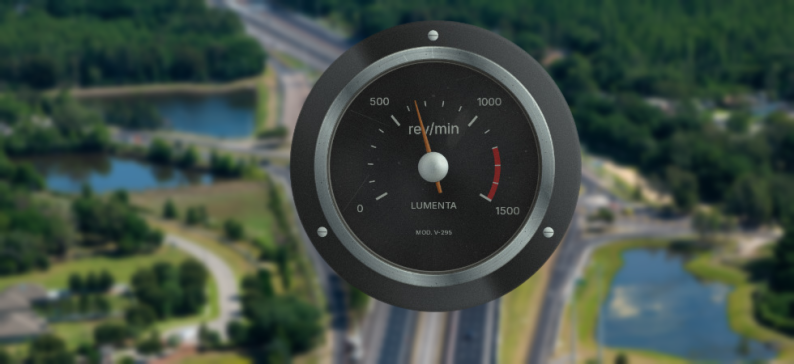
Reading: 650 rpm
